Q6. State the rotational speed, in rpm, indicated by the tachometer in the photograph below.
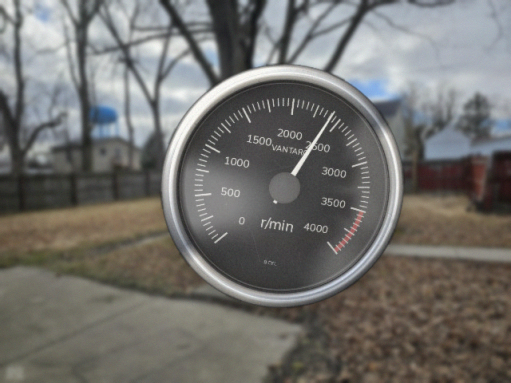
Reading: 2400 rpm
